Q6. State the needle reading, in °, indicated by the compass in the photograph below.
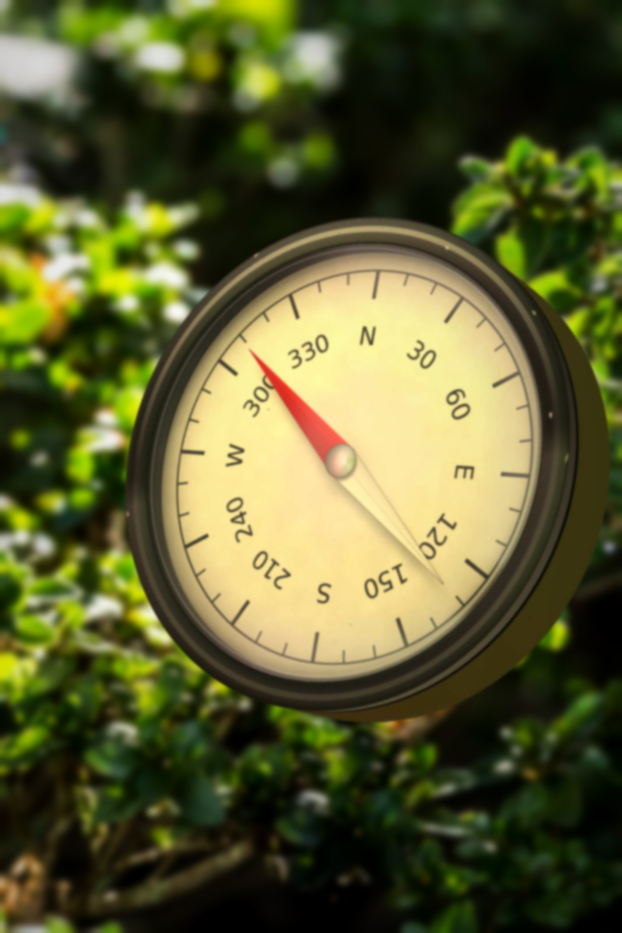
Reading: 310 °
